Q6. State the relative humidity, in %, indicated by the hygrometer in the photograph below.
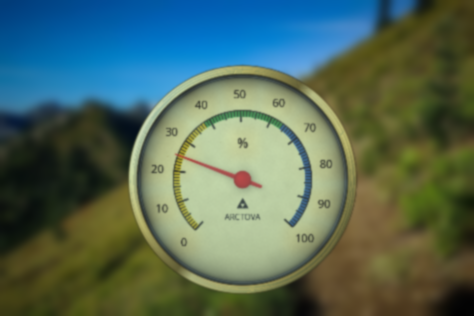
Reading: 25 %
